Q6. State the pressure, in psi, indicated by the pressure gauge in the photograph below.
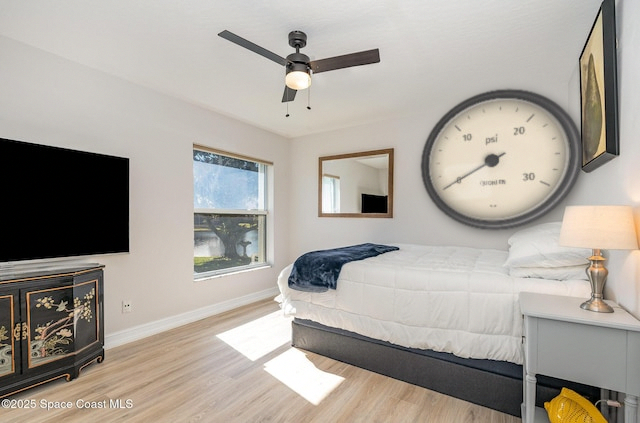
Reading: 0 psi
